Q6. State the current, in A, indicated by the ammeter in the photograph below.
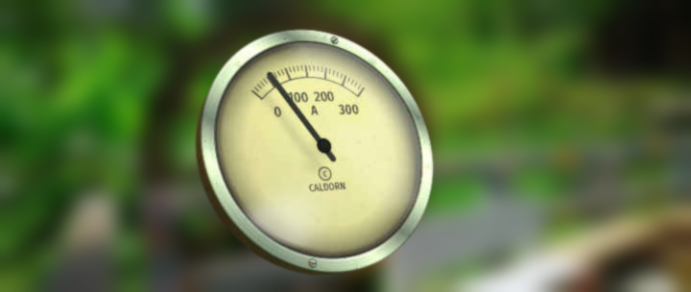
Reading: 50 A
